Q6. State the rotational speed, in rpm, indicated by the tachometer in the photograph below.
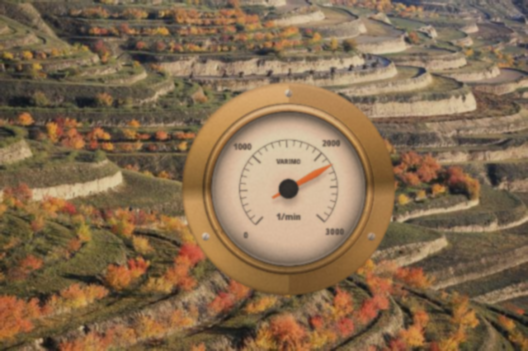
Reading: 2200 rpm
